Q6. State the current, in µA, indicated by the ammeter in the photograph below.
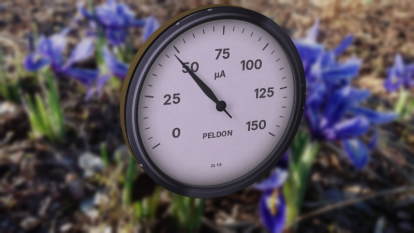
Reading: 47.5 µA
